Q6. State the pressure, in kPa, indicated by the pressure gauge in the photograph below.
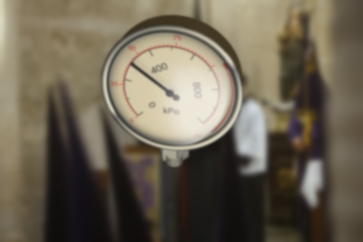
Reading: 300 kPa
